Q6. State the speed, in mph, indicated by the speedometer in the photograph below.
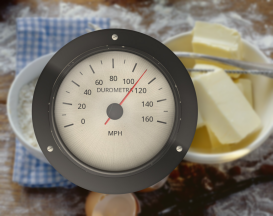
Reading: 110 mph
